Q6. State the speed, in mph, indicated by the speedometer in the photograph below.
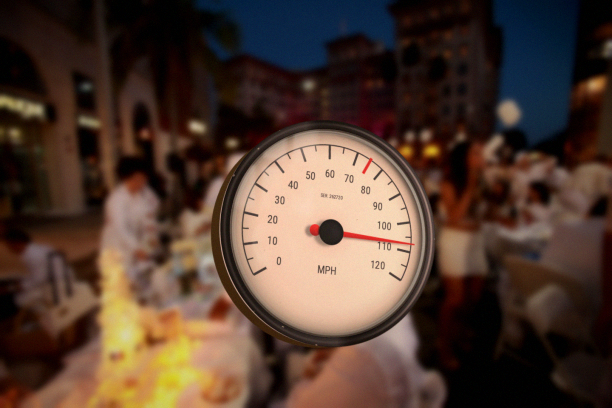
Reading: 107.5 mph
